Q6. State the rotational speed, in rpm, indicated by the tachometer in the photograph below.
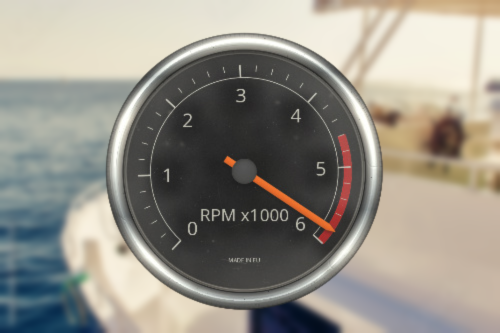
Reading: 5800 rpm
